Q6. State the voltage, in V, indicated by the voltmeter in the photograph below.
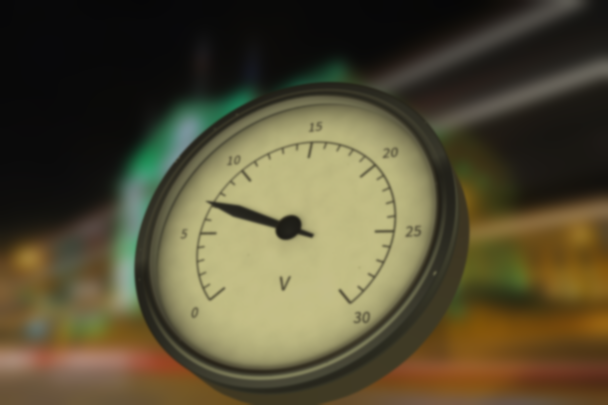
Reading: 7 V
